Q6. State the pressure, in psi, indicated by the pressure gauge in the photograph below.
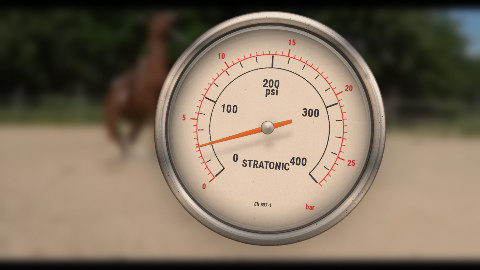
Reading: 40 psi
